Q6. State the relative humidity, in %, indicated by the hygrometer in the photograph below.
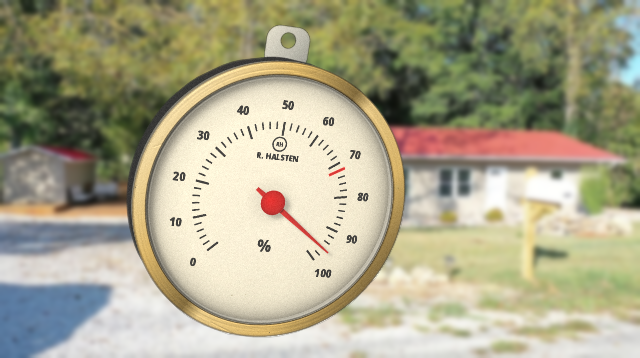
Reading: 96 %
